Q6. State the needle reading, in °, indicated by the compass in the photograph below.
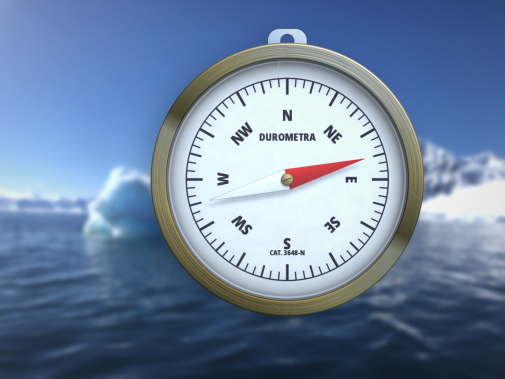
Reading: 75 °
